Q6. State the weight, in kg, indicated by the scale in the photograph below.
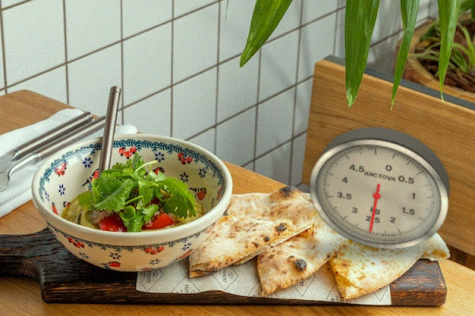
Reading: 2.5 kg
